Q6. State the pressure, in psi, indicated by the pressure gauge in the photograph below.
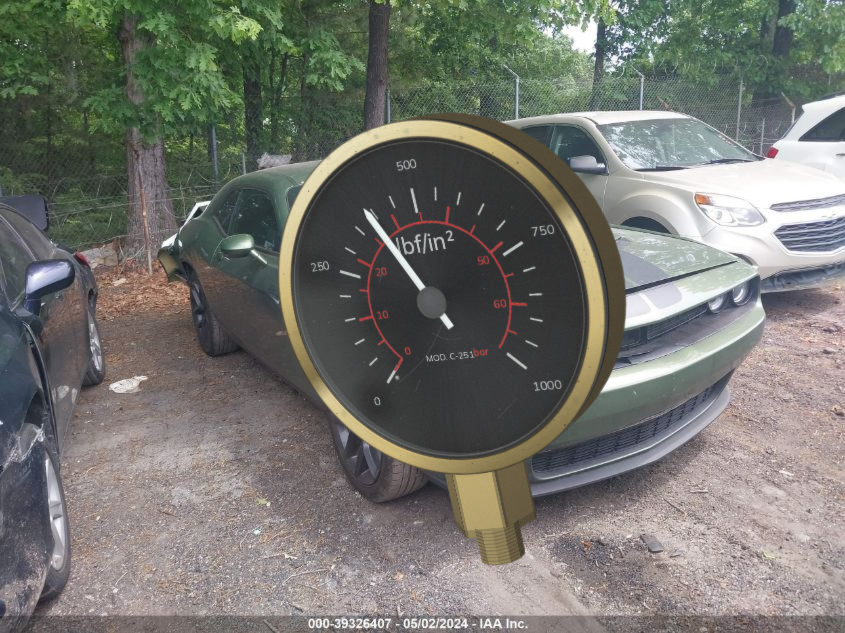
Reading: 400 psi
